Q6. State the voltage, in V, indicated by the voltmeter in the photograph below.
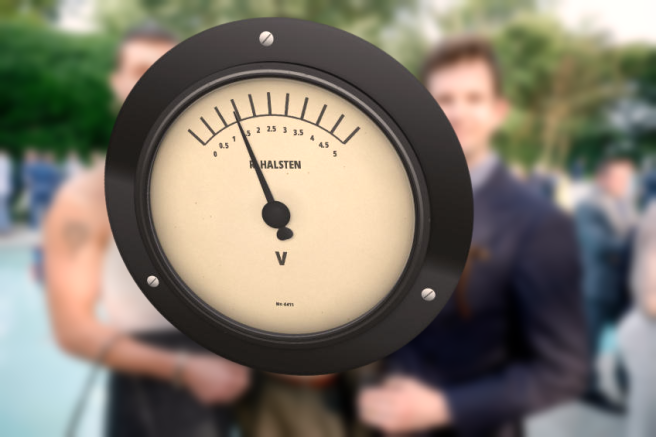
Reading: 1.5 V
